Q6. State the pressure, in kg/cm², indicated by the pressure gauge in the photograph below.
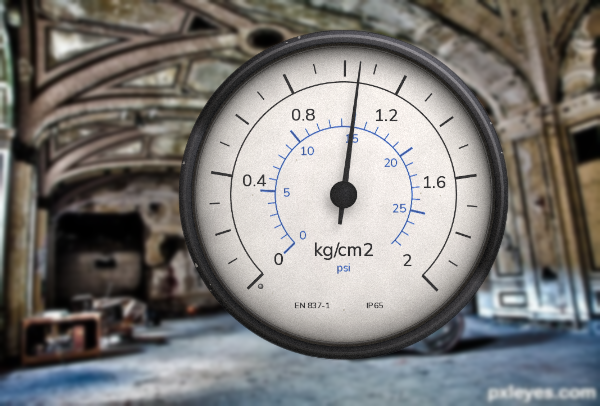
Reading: 1.05 kg/cm²
